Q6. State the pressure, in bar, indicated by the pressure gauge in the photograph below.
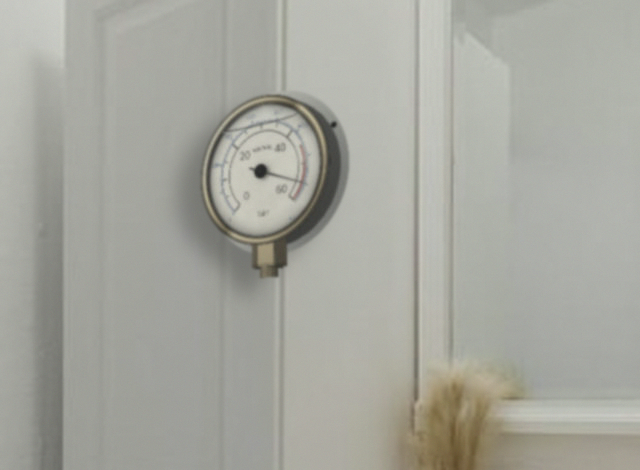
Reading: 55 bar
